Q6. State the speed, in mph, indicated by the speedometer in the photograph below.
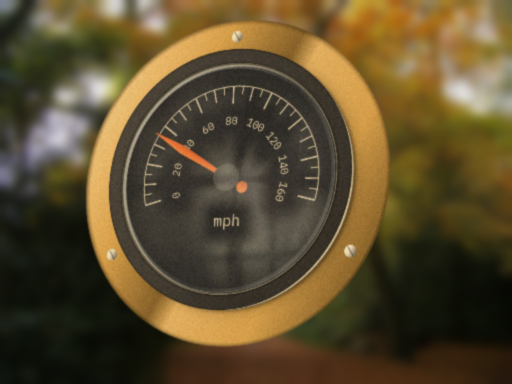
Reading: 35 mph
